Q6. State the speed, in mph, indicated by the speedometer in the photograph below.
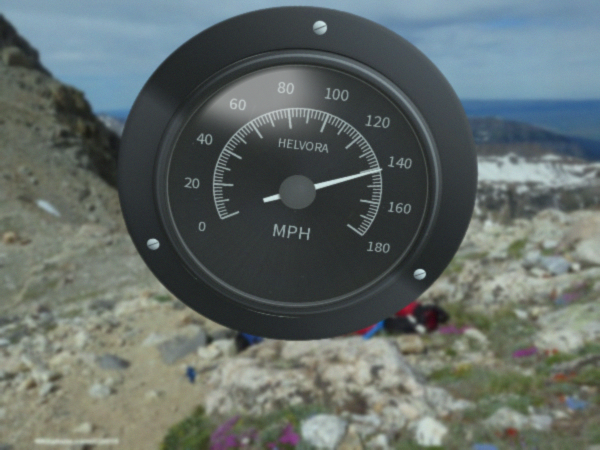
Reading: 140 mph
